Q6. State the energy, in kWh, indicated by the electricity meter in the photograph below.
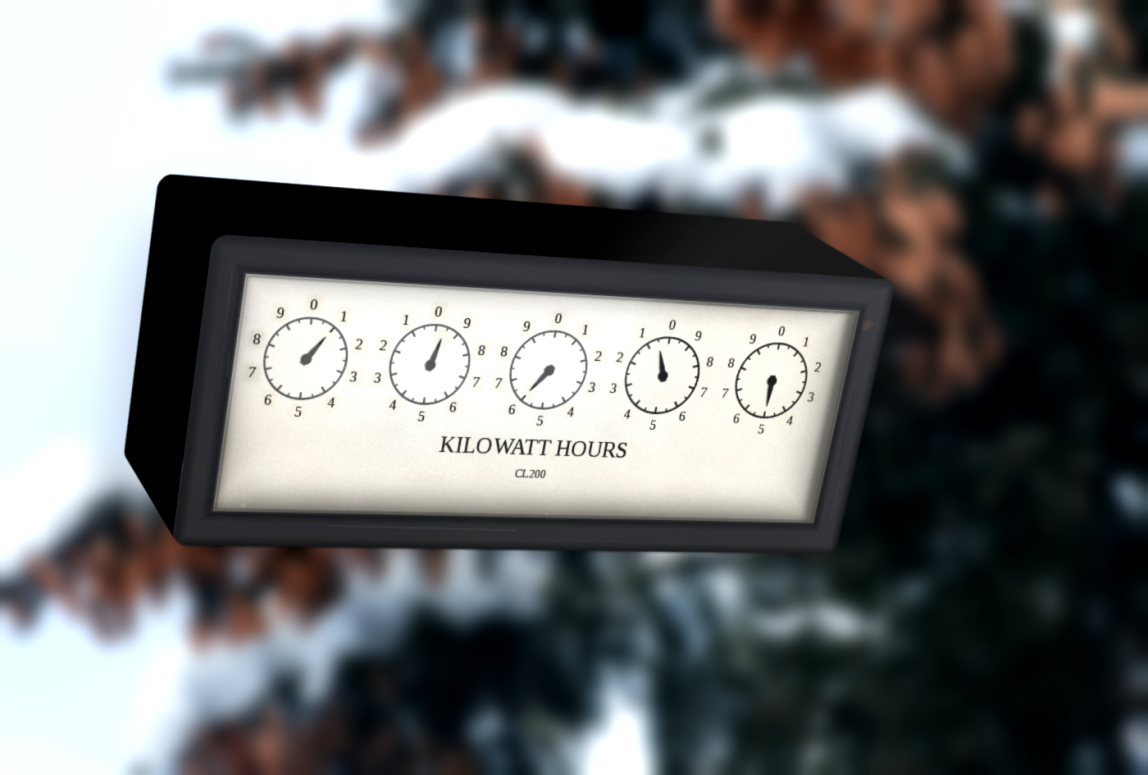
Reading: 9605 kWh
